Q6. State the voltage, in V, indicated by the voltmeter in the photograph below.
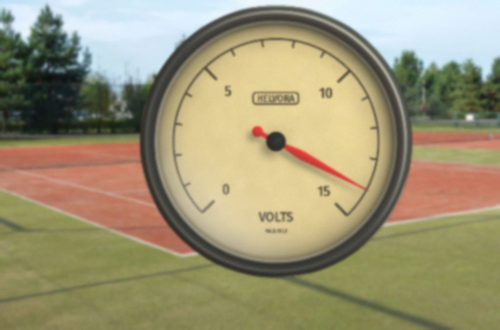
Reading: 14 V
